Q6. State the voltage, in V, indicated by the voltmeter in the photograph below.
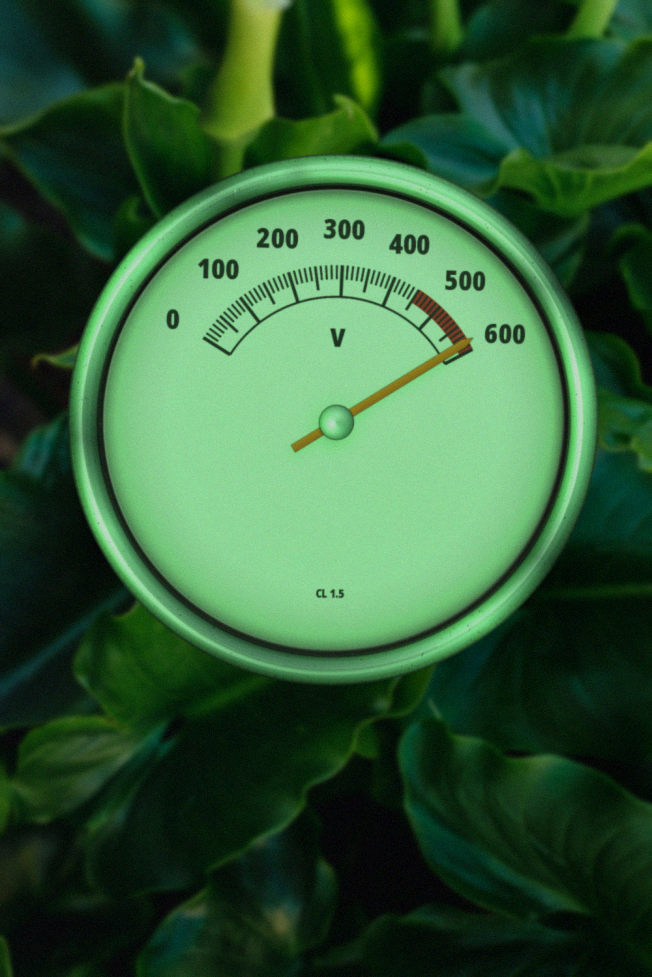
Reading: 580 V
